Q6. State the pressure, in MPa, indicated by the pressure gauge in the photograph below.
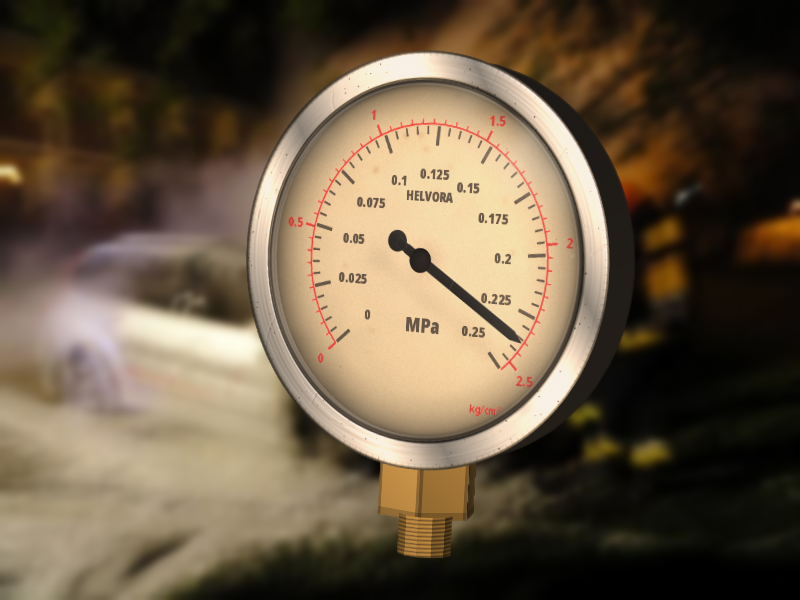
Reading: 0.235 MPa
